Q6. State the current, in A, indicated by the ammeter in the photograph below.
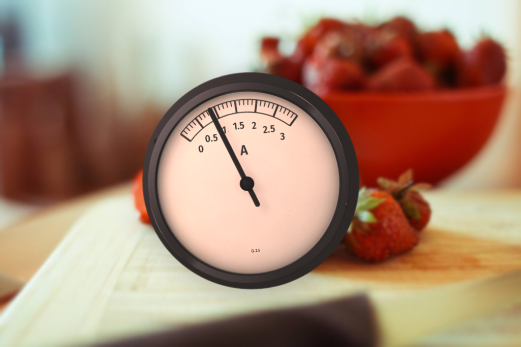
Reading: 0.9 A
